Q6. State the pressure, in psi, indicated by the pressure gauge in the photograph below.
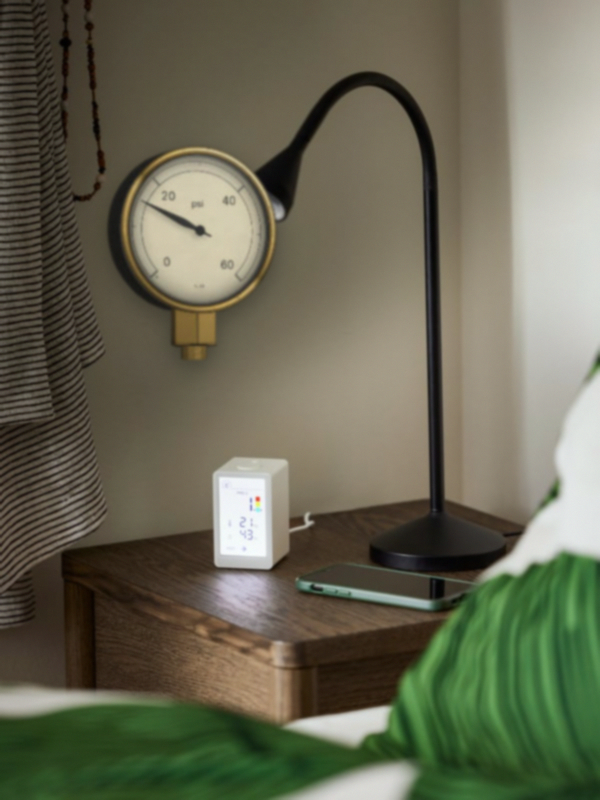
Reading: 15 psi
